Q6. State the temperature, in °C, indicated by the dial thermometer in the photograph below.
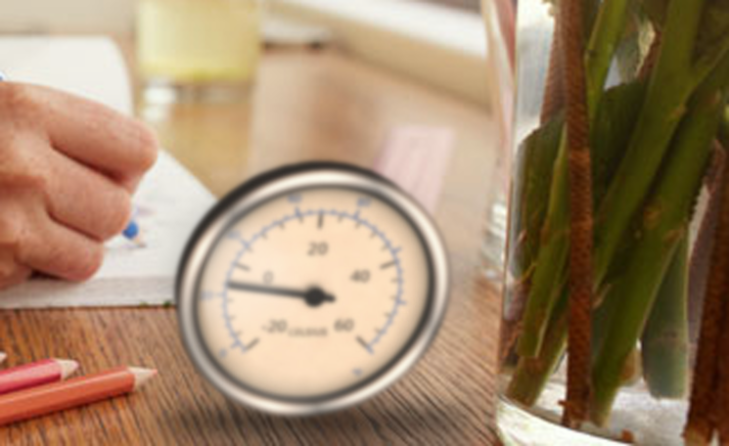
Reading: -4 °C
